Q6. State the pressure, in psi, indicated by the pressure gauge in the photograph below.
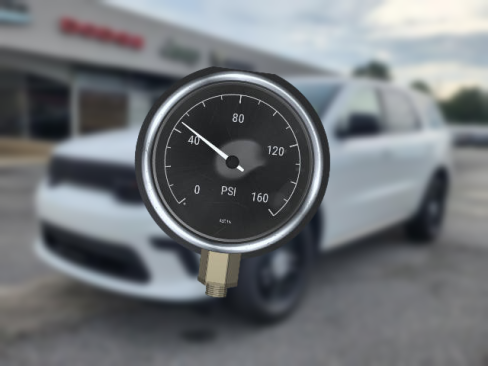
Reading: 45 psi
